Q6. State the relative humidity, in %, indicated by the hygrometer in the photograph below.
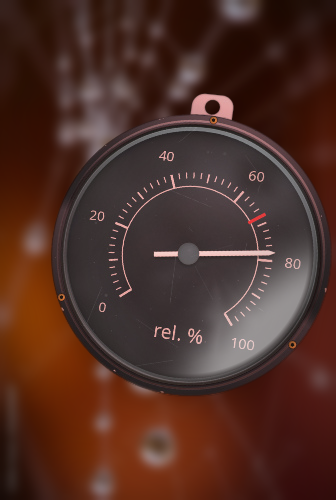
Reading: 78 %
